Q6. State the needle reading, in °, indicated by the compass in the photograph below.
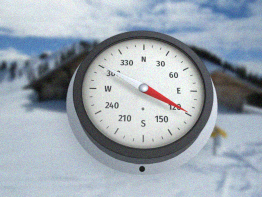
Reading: 120 °
